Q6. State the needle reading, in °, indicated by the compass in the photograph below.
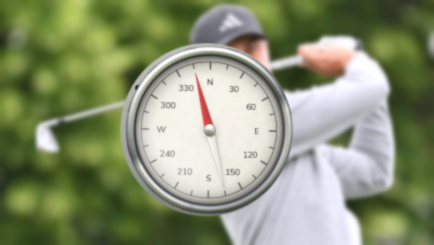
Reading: 345 °
